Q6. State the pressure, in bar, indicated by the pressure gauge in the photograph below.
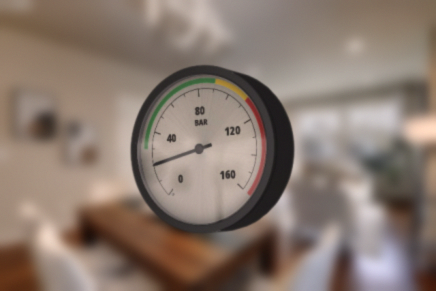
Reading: 20 bar
